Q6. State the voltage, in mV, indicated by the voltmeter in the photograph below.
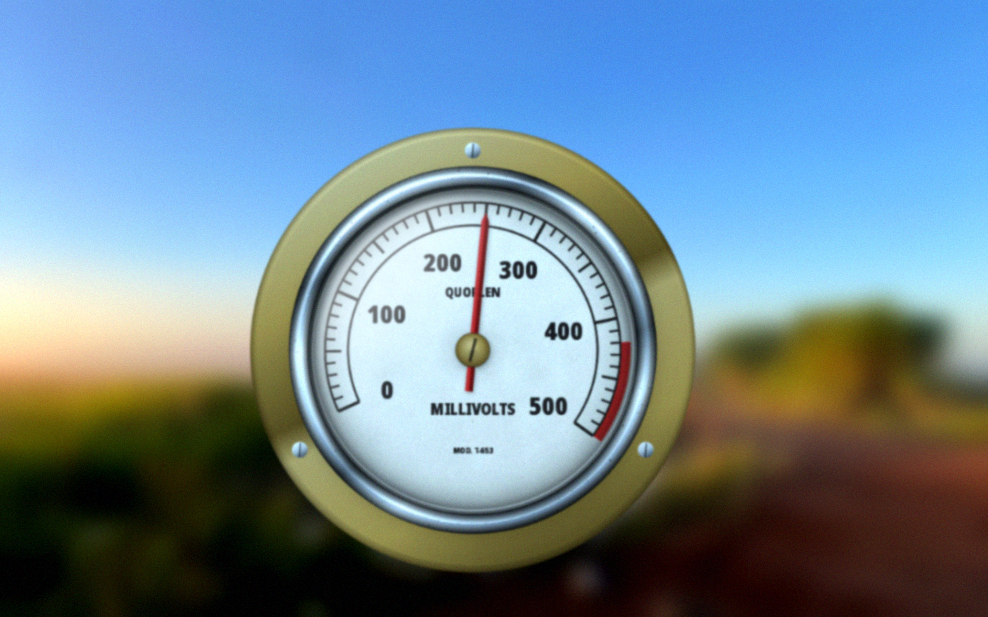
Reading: 250 mV
